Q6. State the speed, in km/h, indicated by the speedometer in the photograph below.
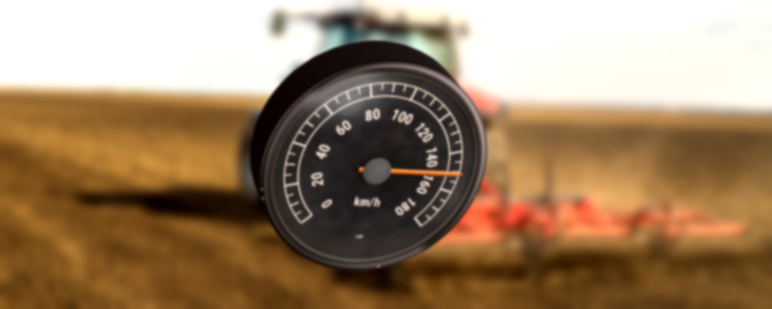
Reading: 150 km/h
